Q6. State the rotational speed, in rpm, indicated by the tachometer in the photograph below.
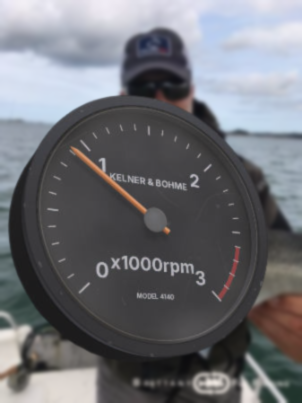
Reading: 900 rpm
